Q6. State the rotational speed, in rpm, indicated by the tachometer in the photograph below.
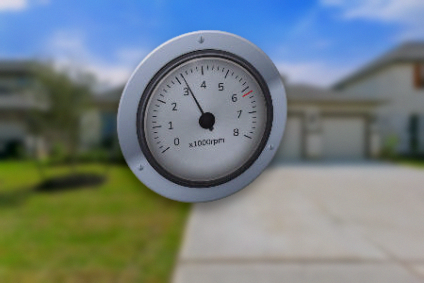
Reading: 3200 rpm
